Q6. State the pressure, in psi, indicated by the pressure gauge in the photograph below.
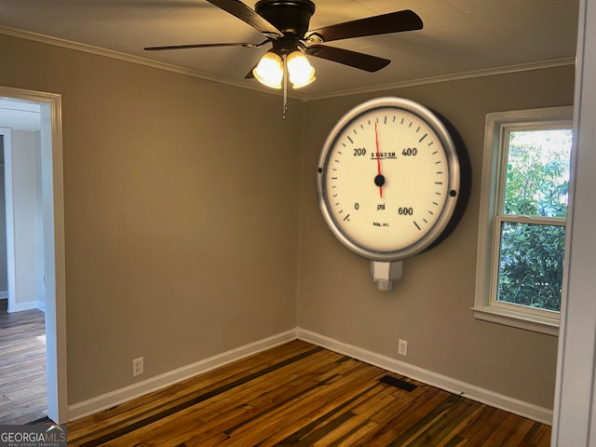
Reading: 280 psi
